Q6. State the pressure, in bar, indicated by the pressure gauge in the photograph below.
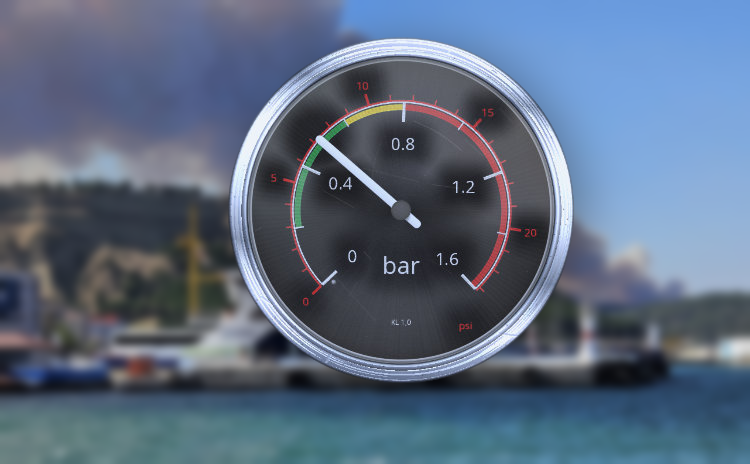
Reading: 0.5 bar
